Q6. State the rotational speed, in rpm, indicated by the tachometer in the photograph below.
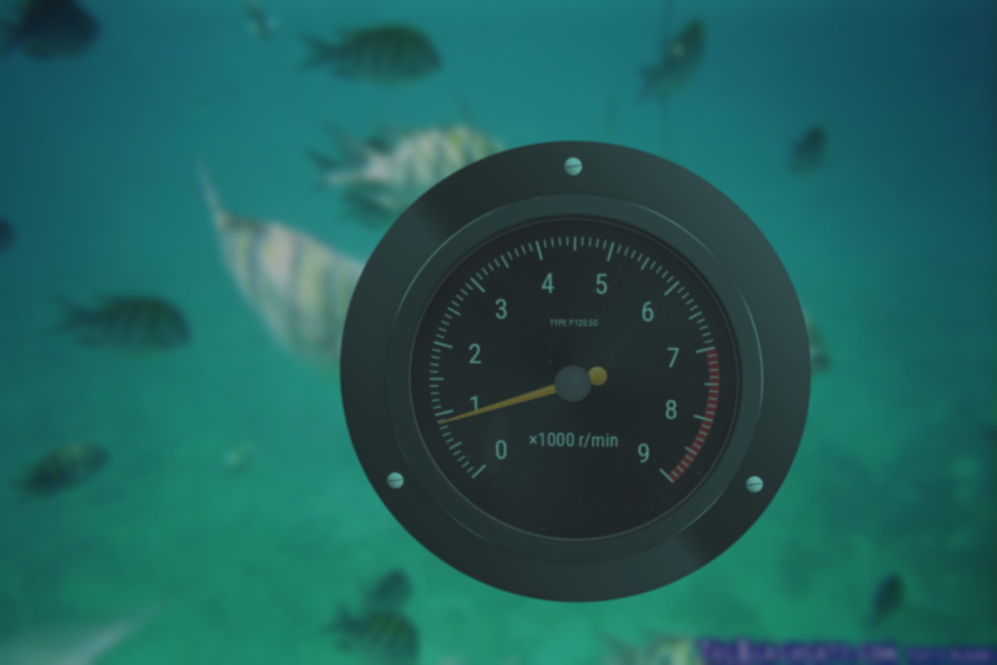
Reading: 900 rpm
